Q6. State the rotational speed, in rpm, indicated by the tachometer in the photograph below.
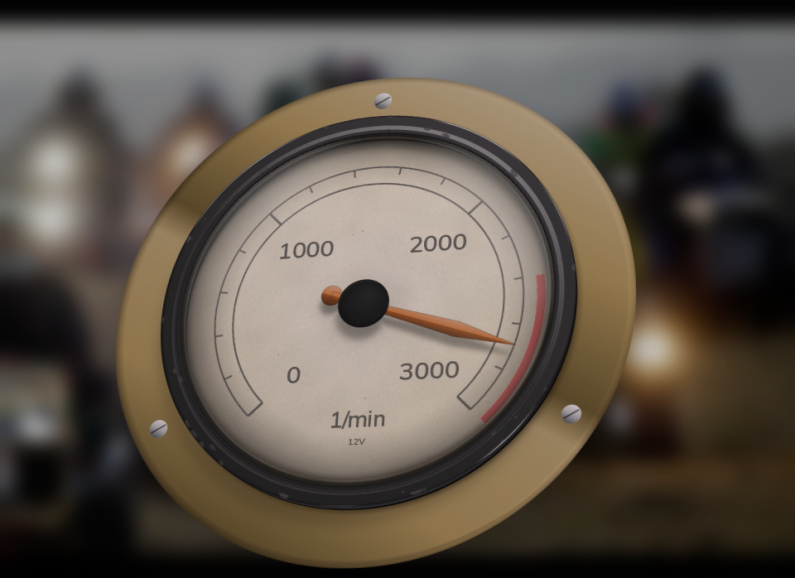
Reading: 2700 rpm
